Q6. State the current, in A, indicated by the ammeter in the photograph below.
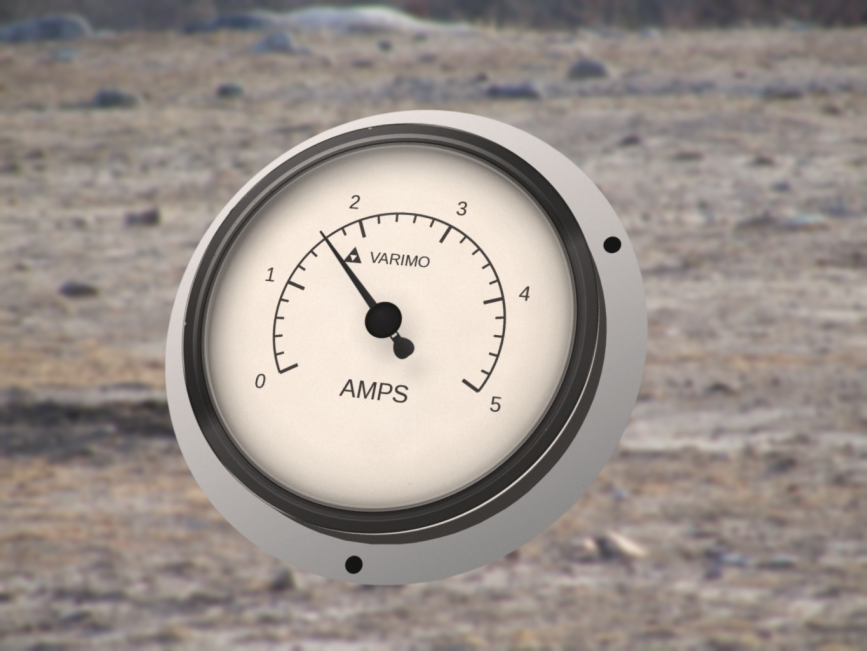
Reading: 1.6 A
